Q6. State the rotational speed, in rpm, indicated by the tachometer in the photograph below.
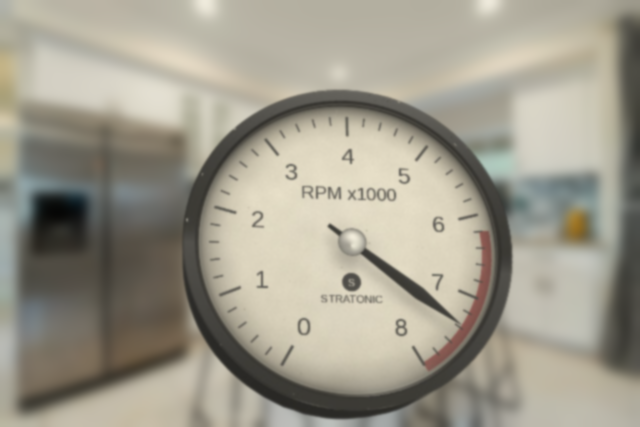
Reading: 7400 rpm
